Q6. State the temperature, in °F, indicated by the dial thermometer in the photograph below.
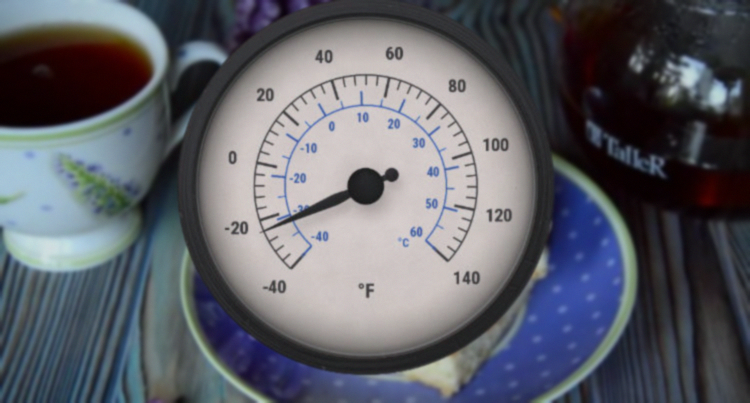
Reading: -24 °F
